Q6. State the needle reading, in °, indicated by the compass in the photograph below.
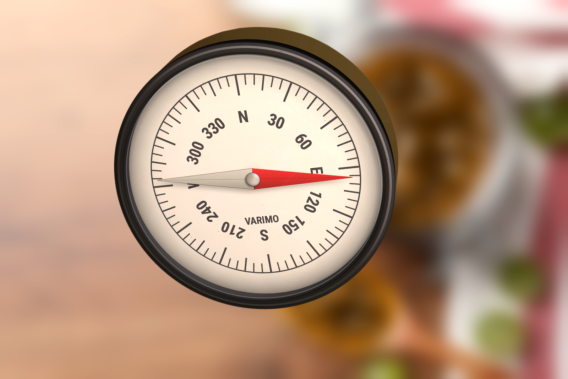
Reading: 95 °
